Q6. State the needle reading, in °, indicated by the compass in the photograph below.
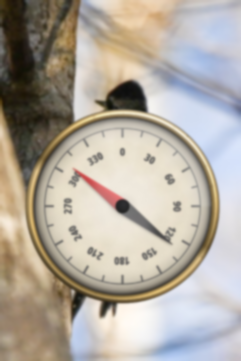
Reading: 307.5 °
